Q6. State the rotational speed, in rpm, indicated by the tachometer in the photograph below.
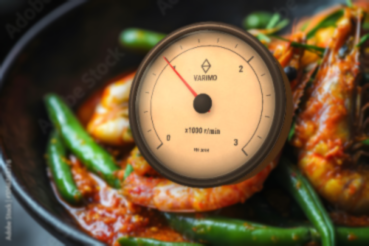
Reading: 1000 rpm
